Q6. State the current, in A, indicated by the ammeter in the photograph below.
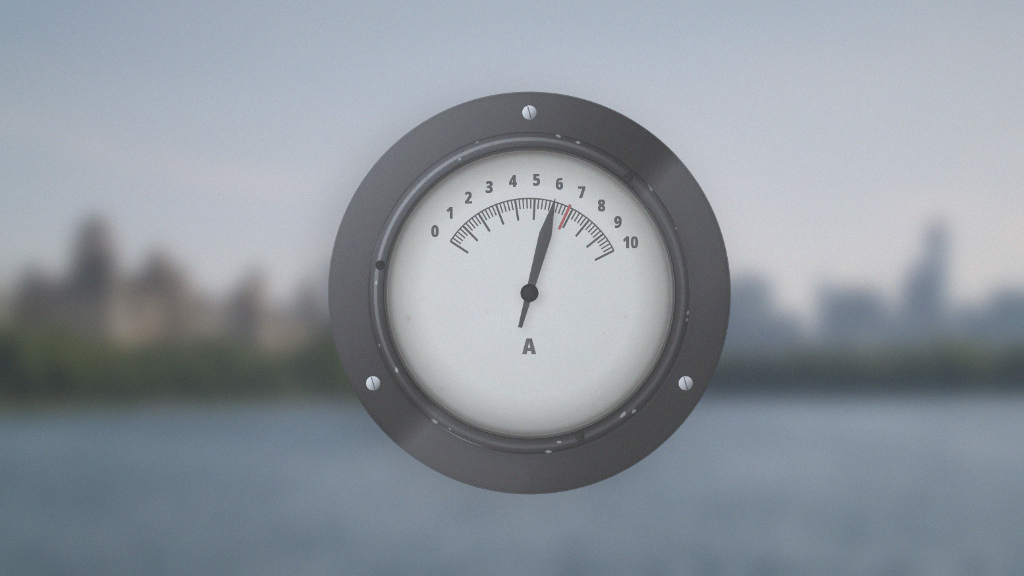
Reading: 6 A
